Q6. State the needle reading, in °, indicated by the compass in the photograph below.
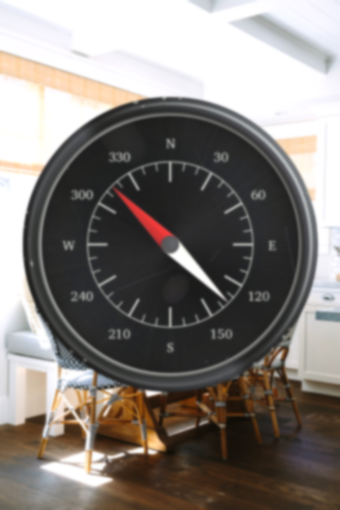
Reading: 315 °
